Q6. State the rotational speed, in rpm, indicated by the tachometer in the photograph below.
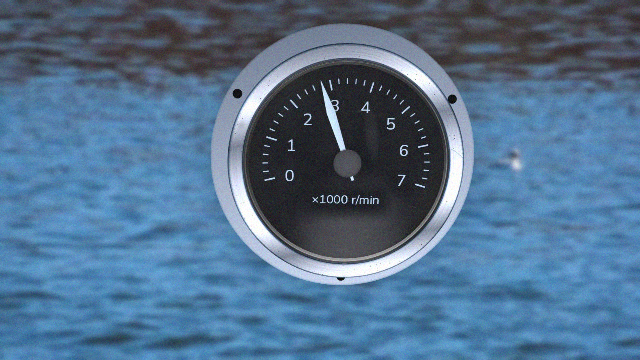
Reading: 2800 rpm
